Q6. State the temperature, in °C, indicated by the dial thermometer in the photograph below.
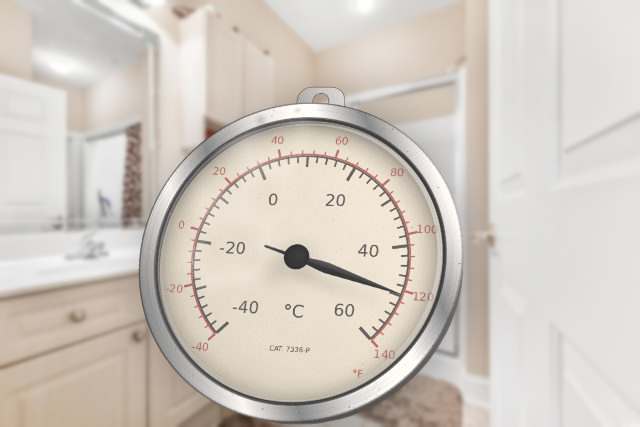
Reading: 50 °C
